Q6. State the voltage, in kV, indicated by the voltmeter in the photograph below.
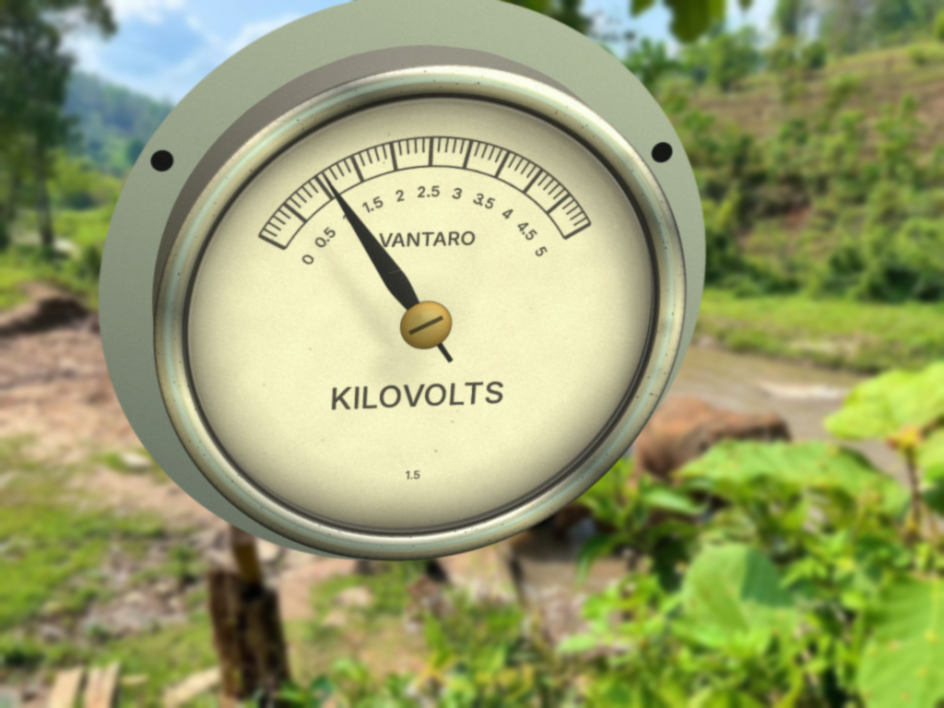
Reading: 1.1 kV
